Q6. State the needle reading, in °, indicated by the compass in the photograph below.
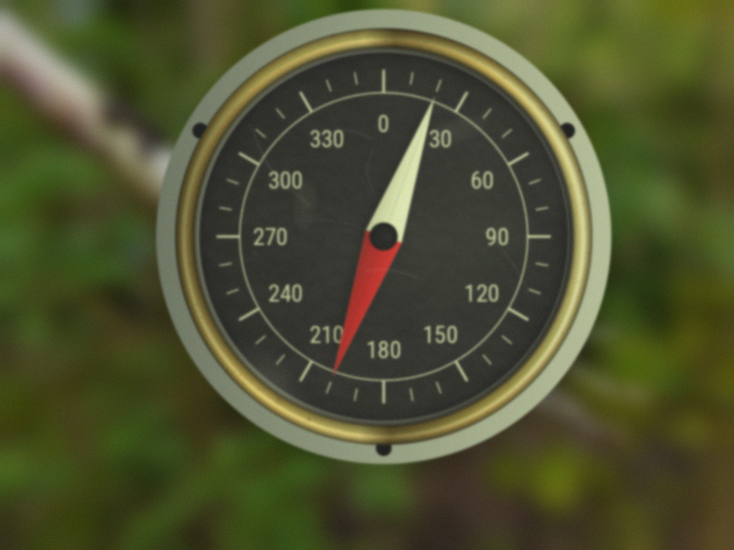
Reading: 200 °
